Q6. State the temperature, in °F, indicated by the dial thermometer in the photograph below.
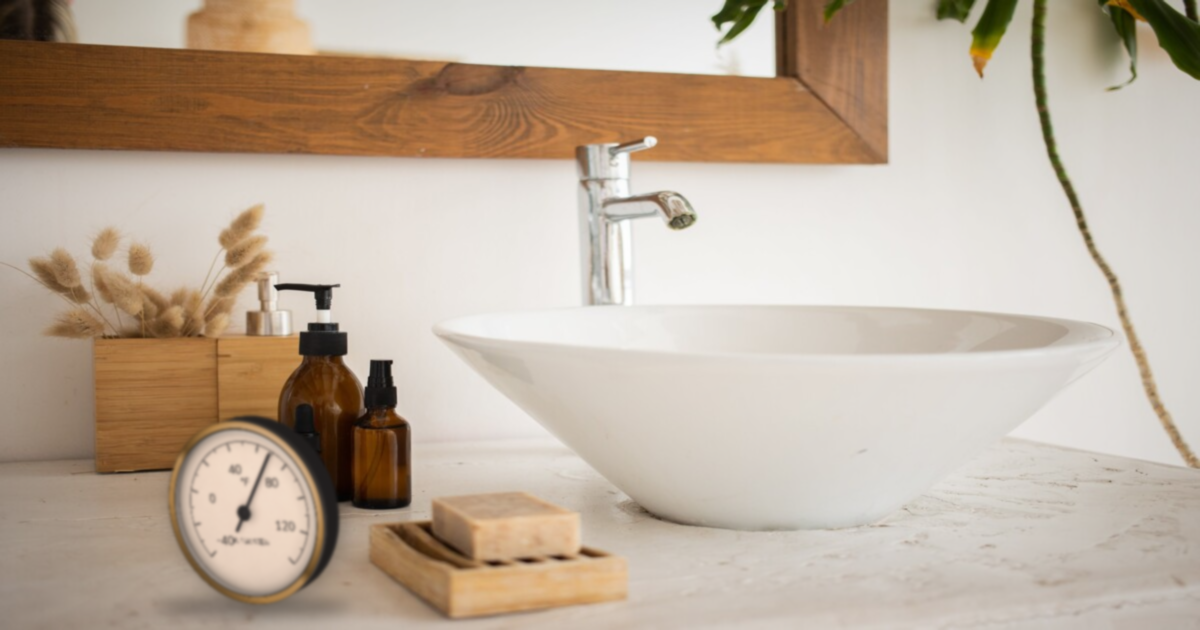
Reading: 70 °F
